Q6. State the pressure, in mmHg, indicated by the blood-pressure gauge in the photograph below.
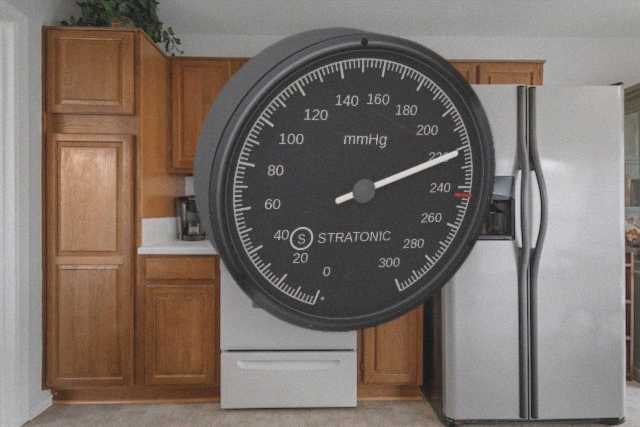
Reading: 220 mmHg
